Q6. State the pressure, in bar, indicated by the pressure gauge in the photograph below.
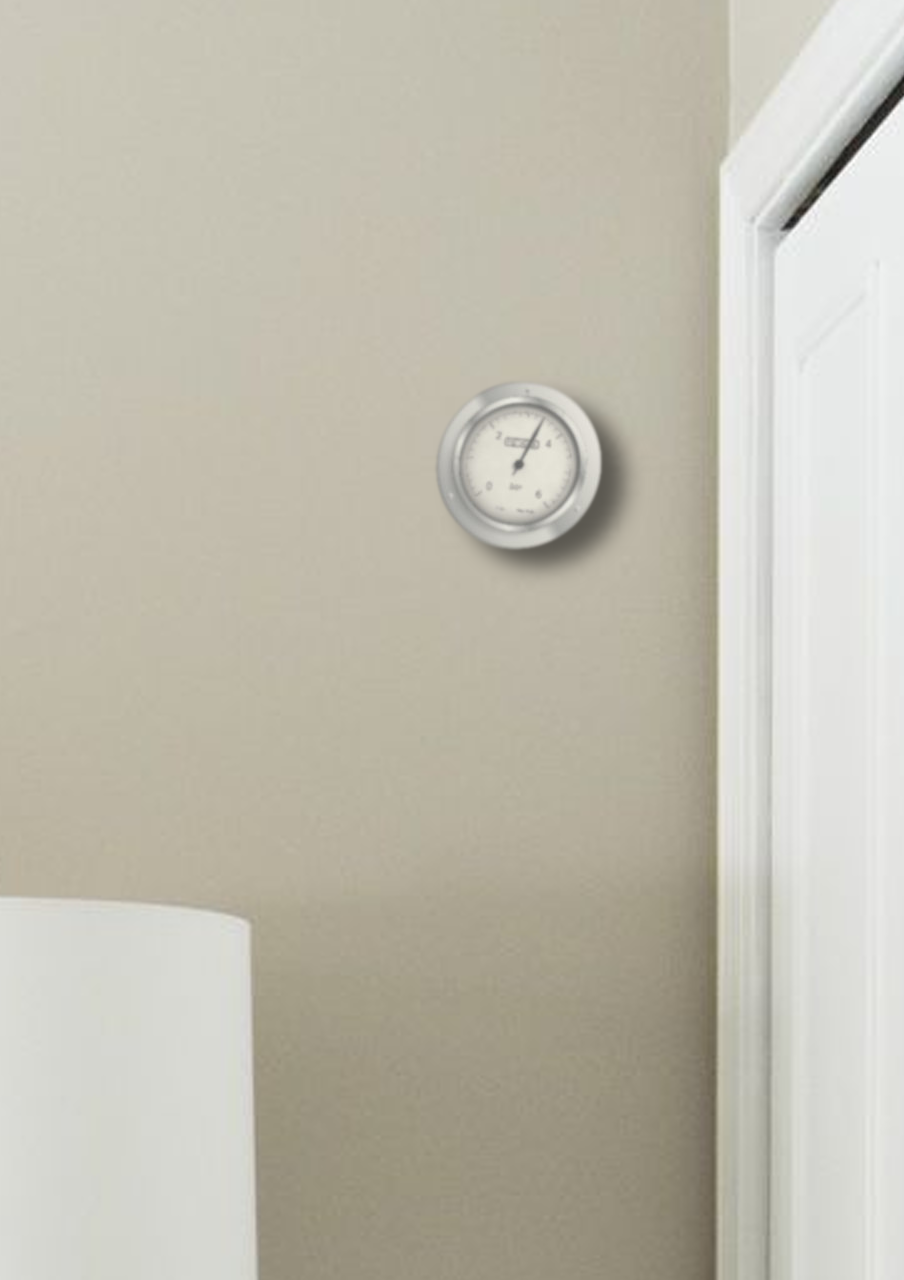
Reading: 3.4 bar
